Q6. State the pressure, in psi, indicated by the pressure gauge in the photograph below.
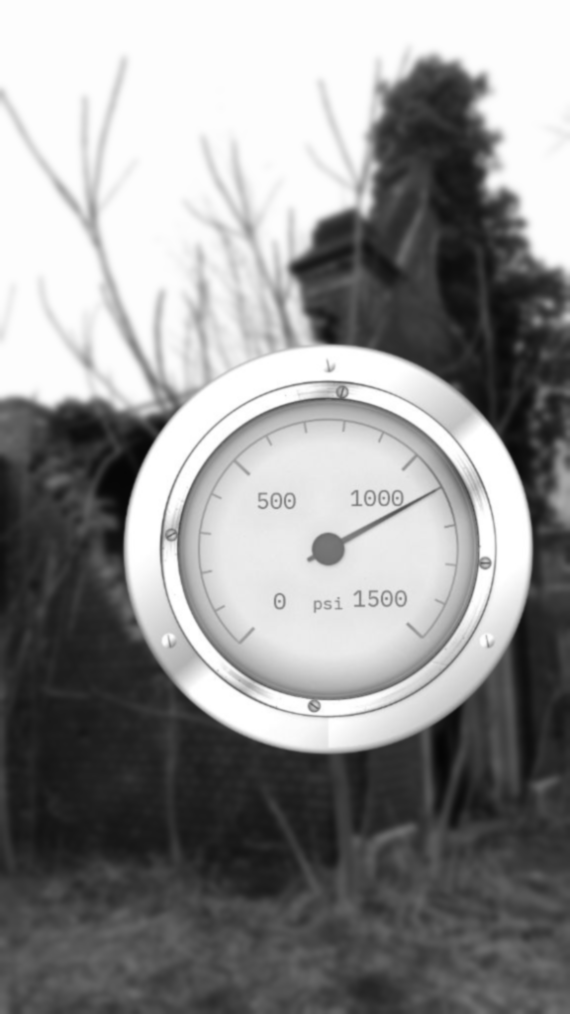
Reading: 1100 psi
